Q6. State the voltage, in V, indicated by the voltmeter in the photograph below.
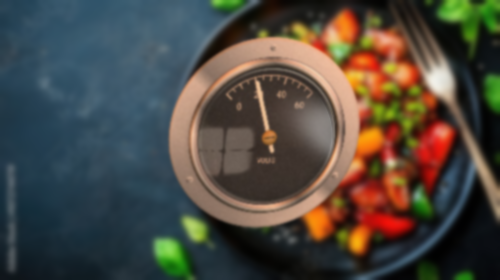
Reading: 20 V
